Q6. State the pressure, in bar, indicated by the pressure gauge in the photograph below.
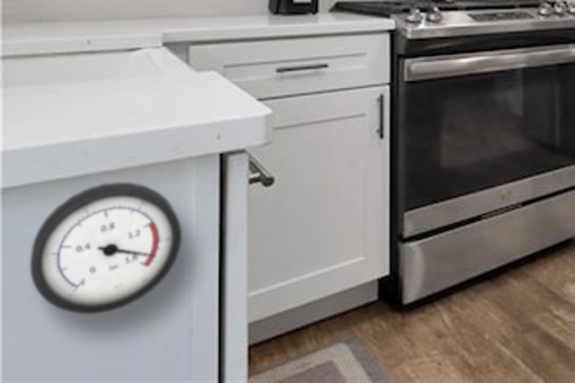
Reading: 1.5 bar
